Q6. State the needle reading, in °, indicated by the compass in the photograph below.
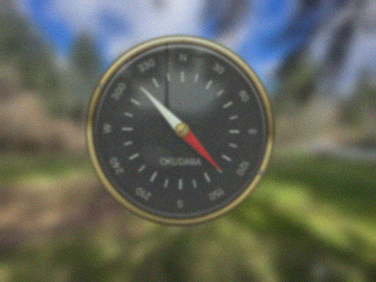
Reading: 135 °
